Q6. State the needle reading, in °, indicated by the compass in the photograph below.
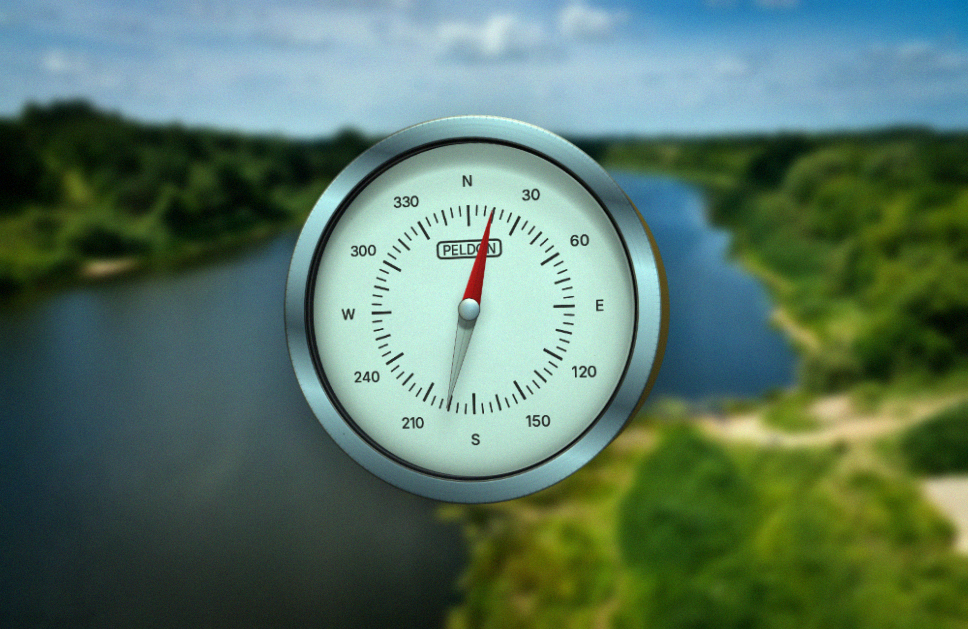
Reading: 15 °
